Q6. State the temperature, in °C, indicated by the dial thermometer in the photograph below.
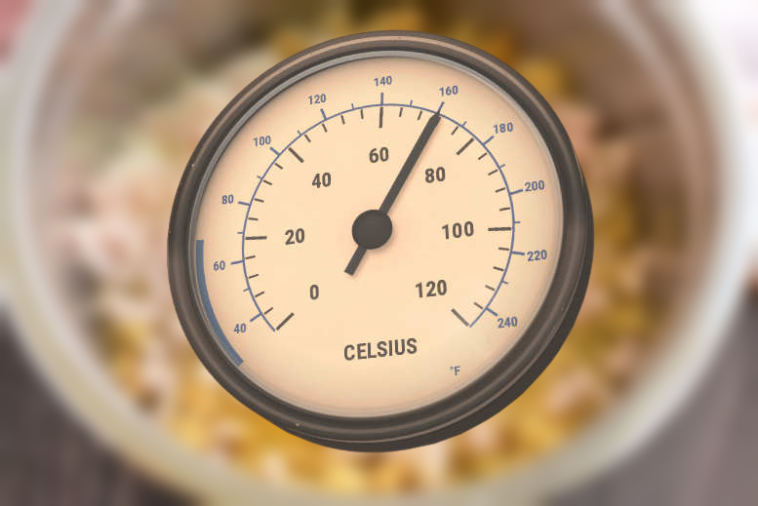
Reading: 72 °C
